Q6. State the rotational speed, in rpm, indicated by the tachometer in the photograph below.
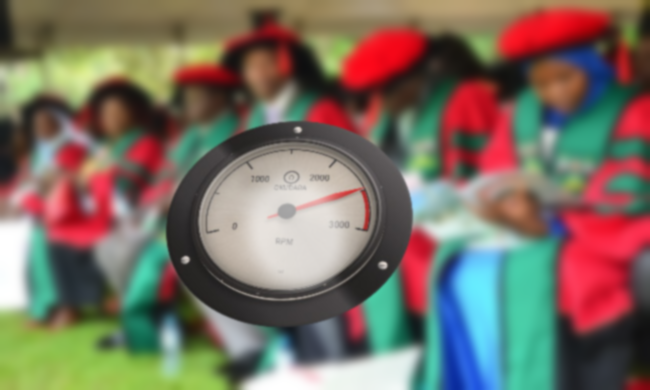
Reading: 2500 rpm
